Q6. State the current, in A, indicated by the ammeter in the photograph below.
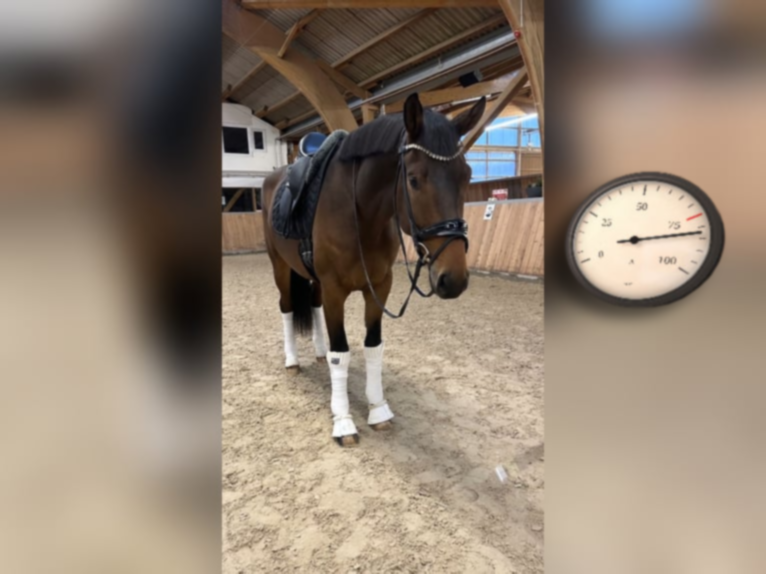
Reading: 82.5 A
